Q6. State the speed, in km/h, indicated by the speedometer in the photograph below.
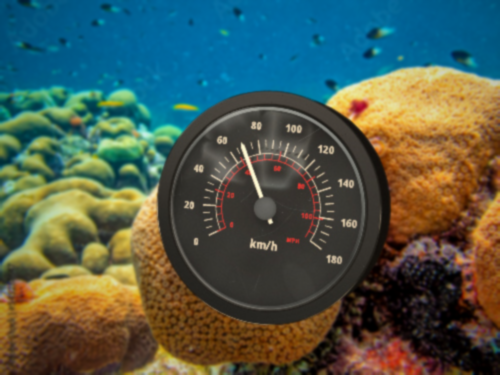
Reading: 70 km/h
